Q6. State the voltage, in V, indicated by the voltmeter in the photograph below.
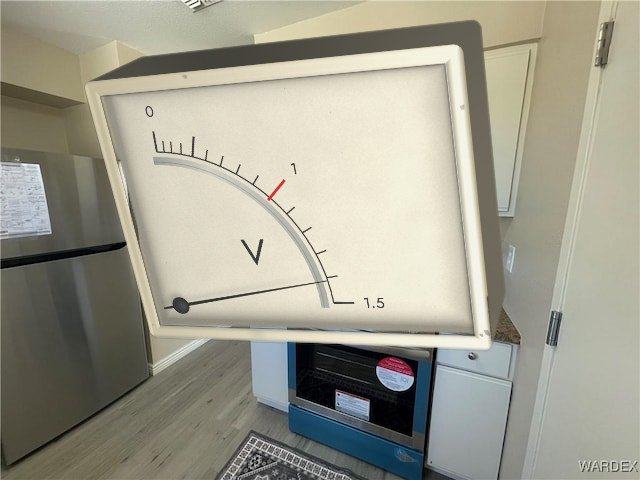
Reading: 1.4 V
